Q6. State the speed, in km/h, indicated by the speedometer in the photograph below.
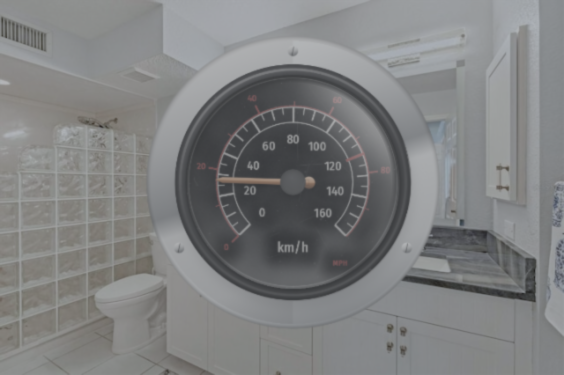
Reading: 27.5 km/h
